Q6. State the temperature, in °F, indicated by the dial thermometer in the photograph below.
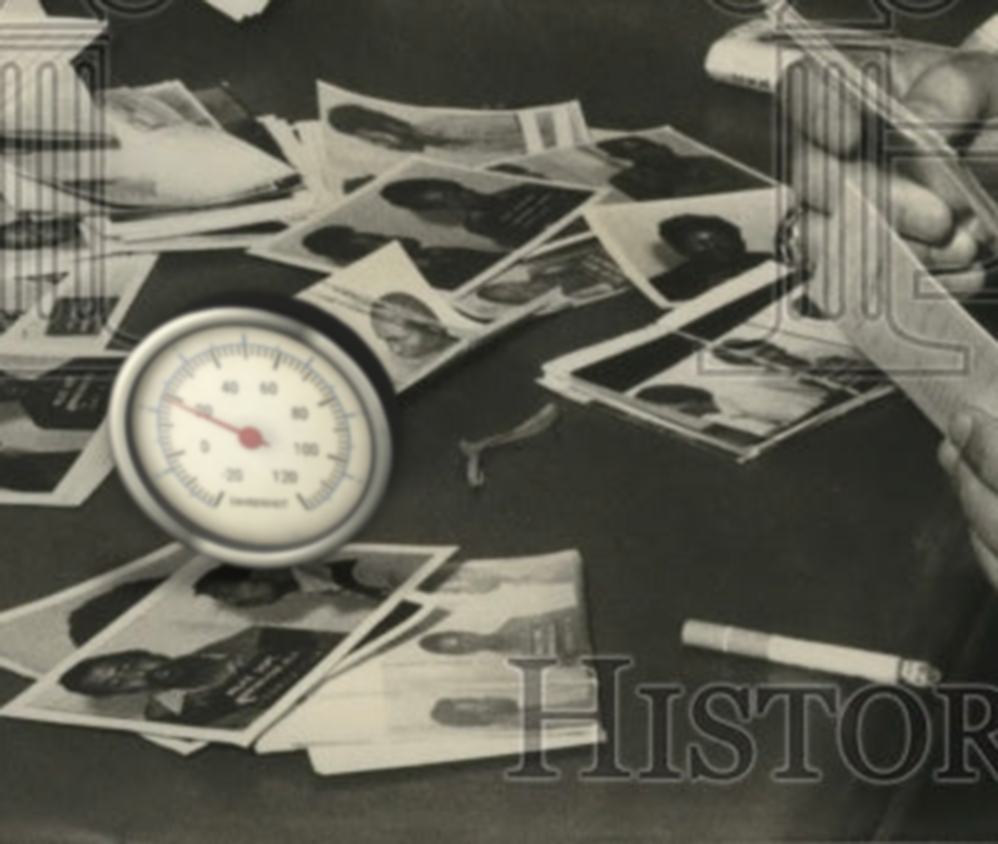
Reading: 20 °F
